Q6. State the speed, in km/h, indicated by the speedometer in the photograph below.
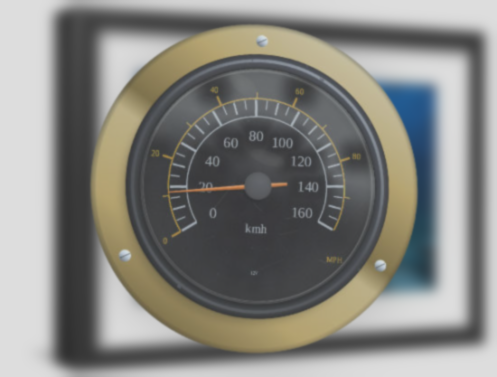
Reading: 17.5 km/h
